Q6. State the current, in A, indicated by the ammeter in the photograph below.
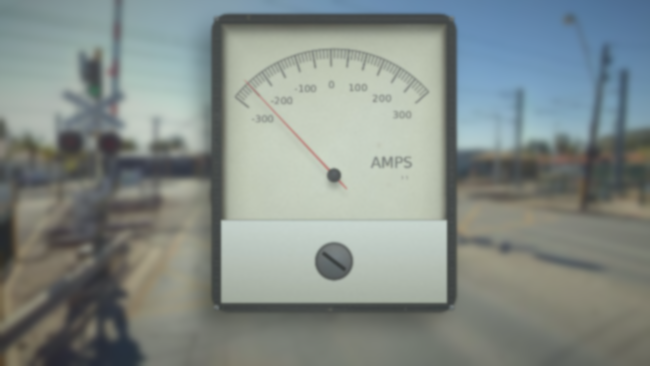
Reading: -250 A
